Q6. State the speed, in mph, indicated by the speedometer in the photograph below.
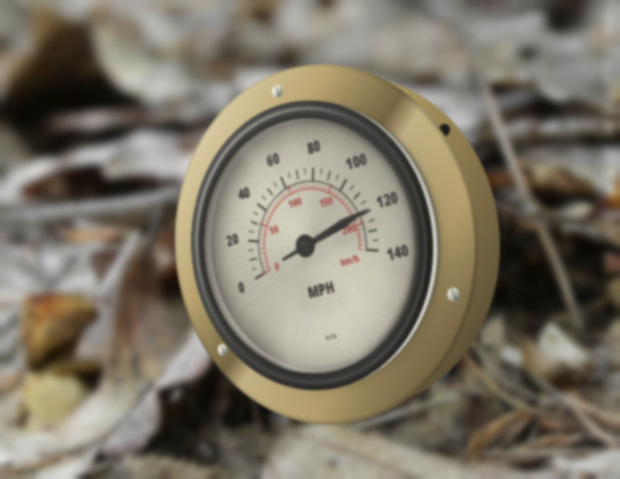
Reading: 120 mph
